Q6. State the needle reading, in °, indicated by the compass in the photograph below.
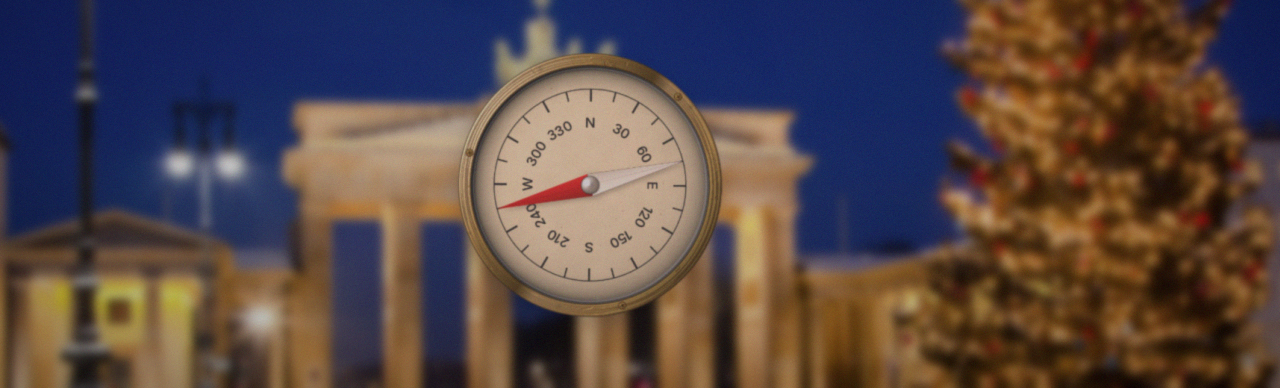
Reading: 255 °
